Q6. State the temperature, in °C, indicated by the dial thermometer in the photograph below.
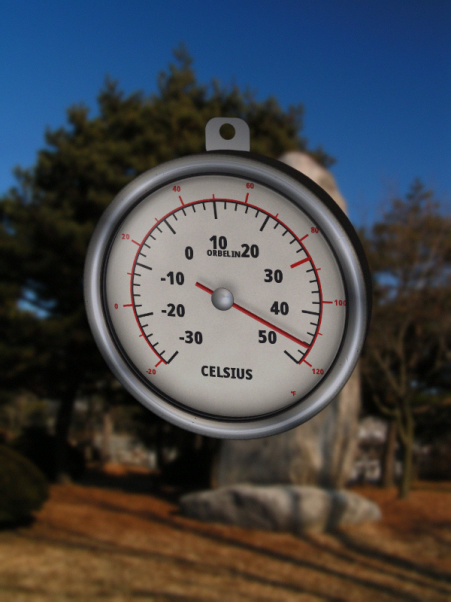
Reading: 46 °C
